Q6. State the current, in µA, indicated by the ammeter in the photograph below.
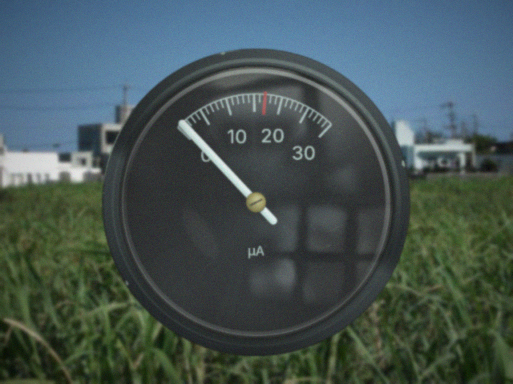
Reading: 1 µA
